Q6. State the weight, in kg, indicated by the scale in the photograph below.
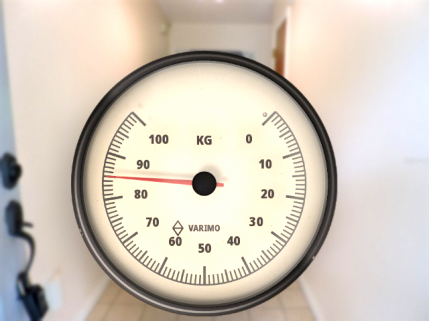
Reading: 85 kg
